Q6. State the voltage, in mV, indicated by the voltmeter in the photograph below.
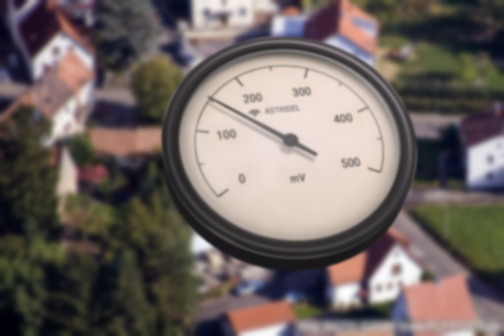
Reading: 150 mV
